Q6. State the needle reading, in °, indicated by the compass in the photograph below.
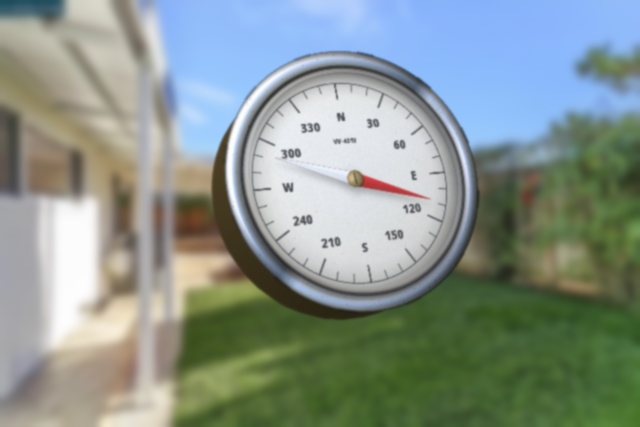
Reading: 110 °
